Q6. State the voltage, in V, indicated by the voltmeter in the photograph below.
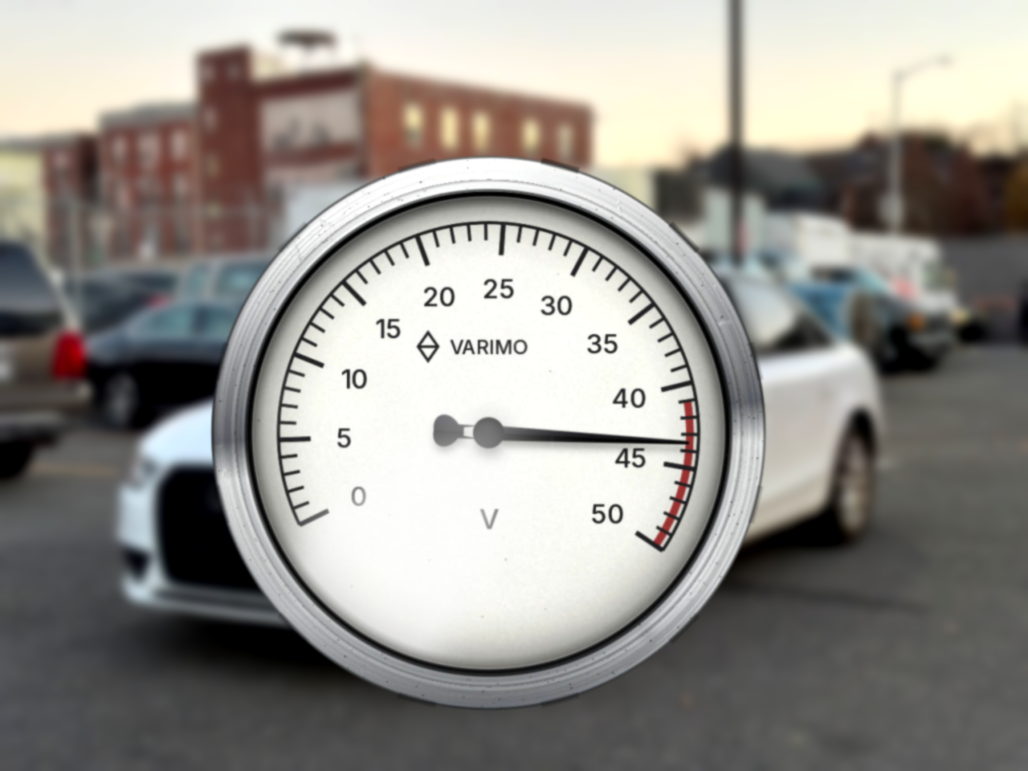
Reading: 43.5 V
